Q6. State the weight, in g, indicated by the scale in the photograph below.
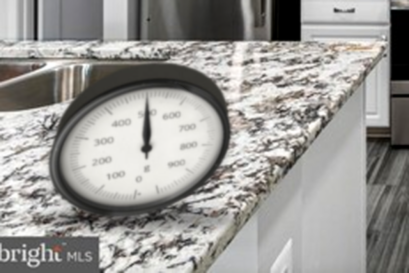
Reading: 500 g
